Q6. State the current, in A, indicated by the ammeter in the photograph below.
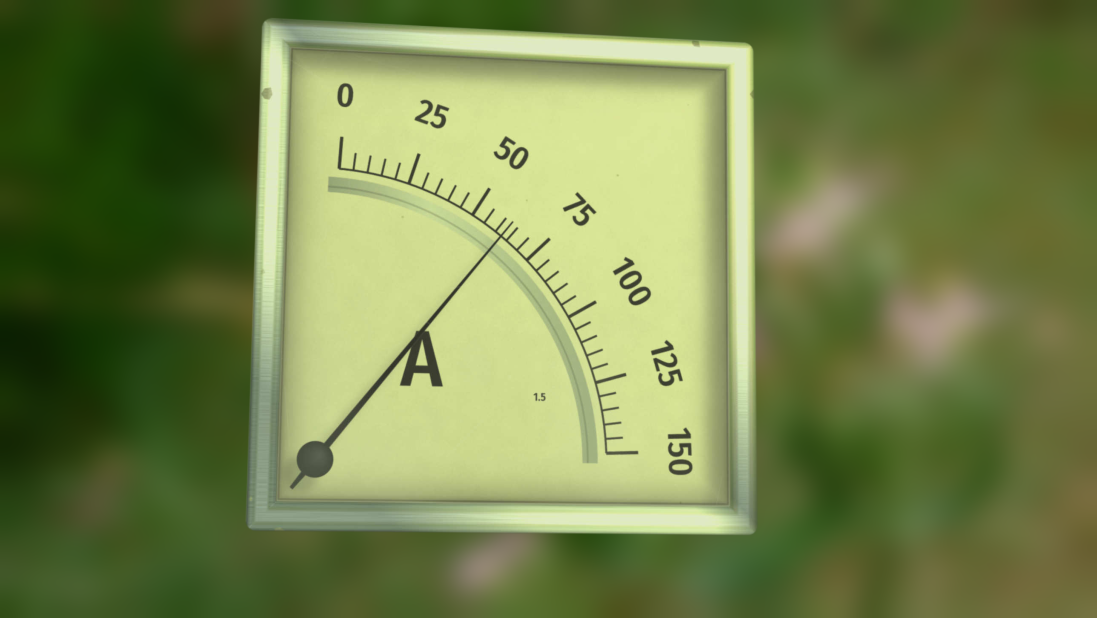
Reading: 62.5 A
